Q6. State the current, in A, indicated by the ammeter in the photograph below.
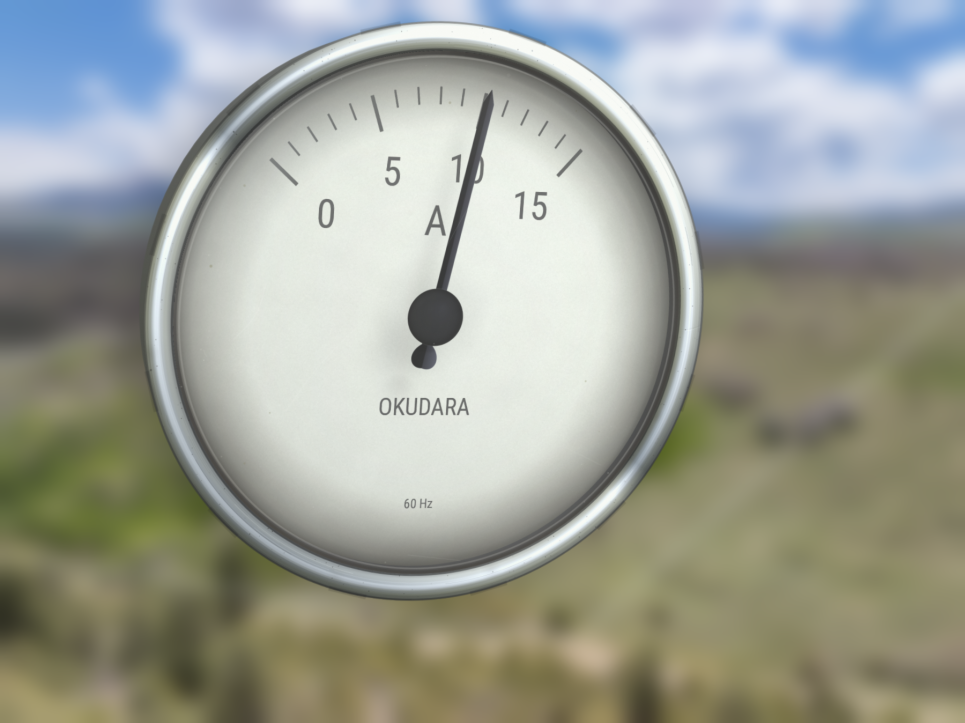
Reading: 10 A
